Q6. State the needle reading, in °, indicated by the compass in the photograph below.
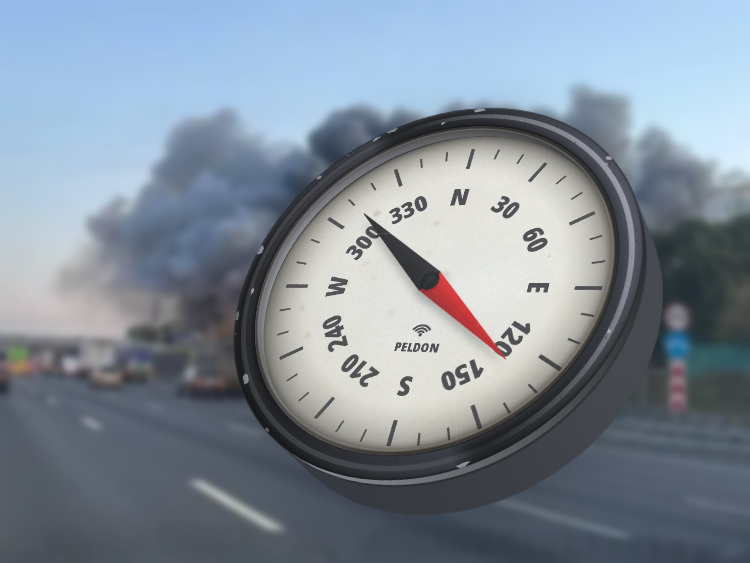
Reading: 130 °
